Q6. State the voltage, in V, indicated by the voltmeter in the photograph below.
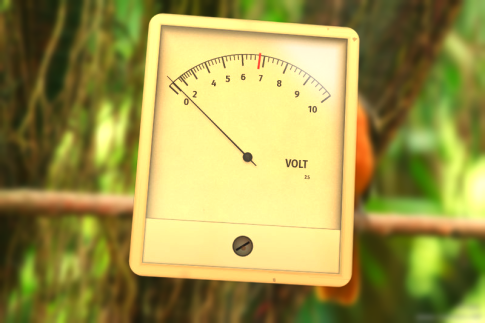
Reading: 1 V
